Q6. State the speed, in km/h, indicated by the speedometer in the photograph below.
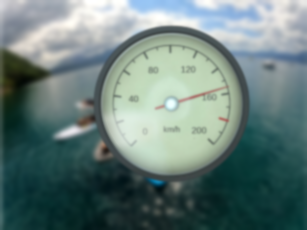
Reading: 155 km/h
